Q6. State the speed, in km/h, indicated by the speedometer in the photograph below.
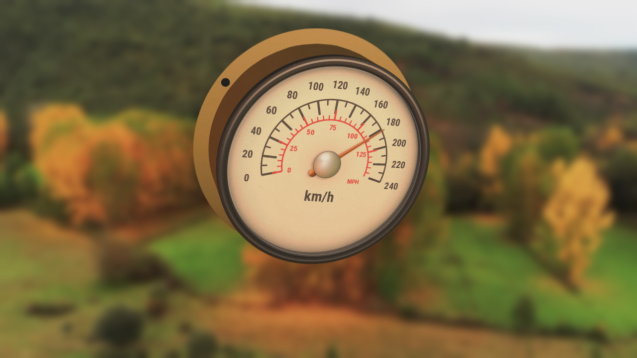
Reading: 180 km/h
